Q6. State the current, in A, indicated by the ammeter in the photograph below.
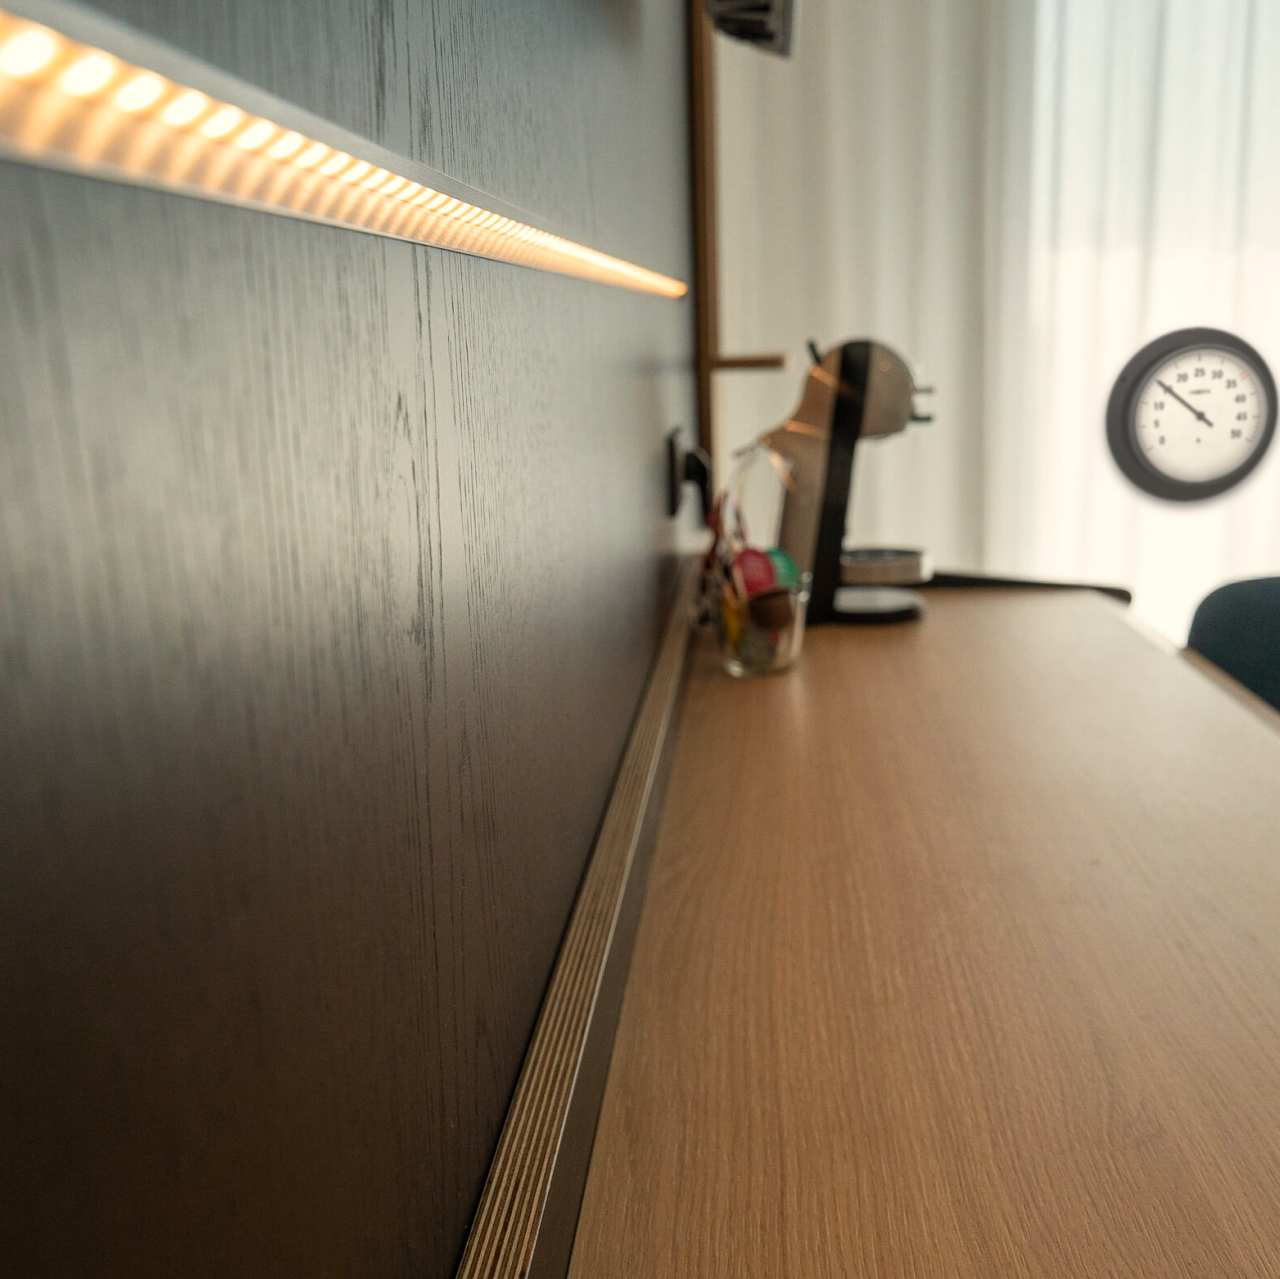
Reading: 15 A
